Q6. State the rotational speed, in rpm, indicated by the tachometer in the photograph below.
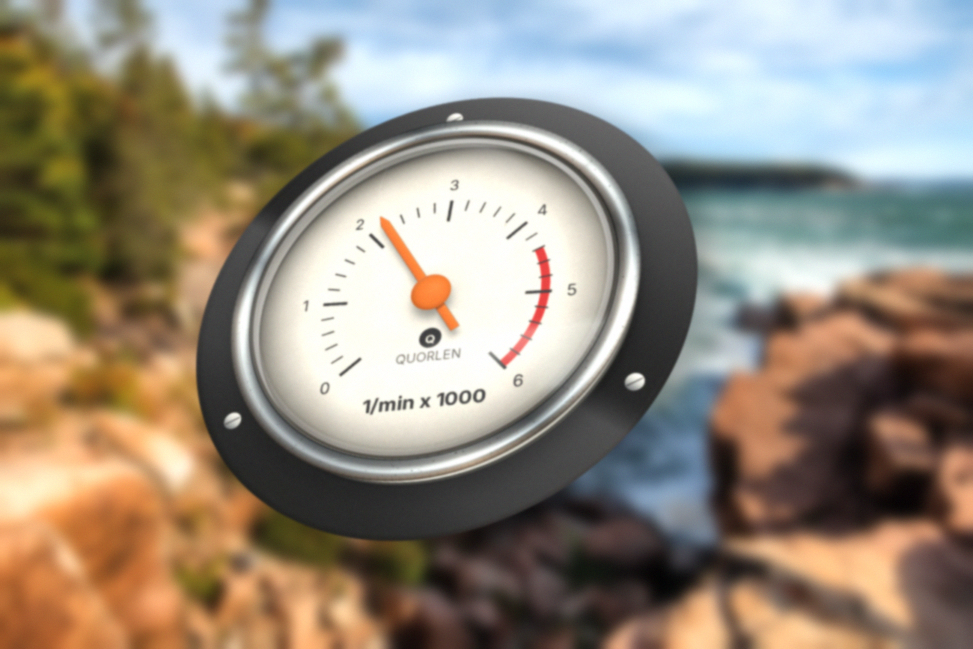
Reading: 2200 rpm
